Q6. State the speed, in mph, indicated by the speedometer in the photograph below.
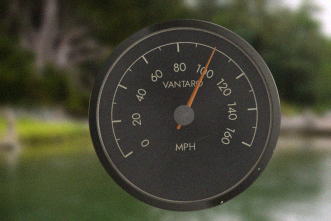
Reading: 100 mph
